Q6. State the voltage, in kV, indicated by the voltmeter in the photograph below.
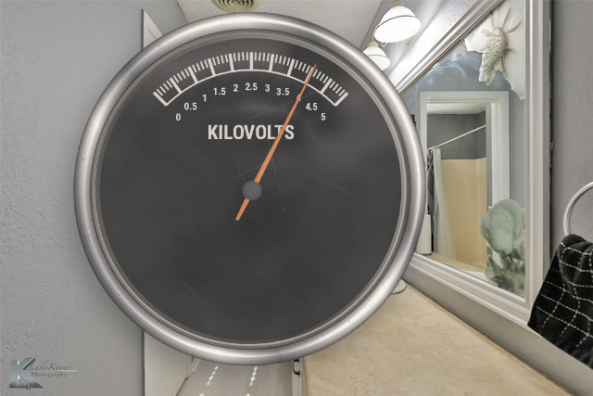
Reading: 4 kV
